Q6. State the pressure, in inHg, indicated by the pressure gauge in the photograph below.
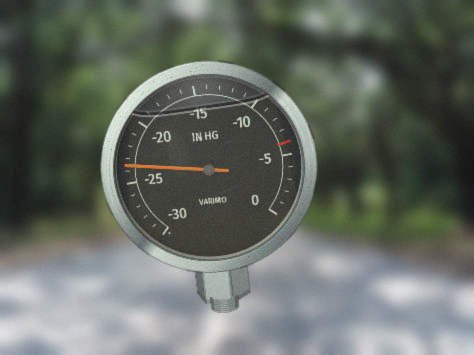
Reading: -23.5 inHg
